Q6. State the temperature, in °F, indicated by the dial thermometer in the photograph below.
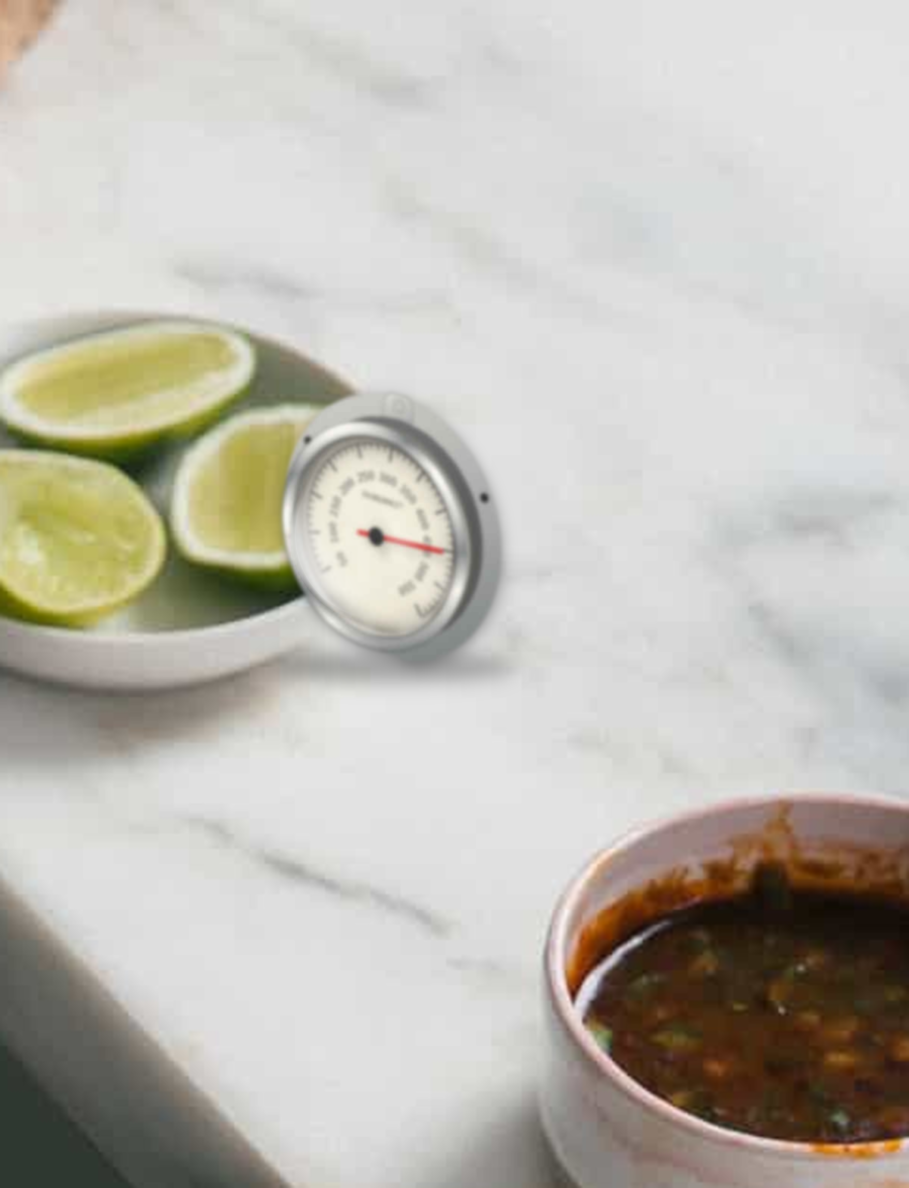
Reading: 450 °F
